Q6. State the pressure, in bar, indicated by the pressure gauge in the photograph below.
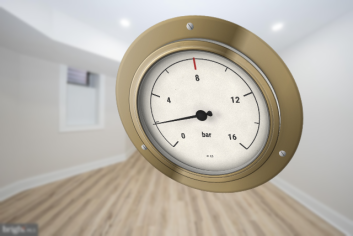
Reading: 2 bar
